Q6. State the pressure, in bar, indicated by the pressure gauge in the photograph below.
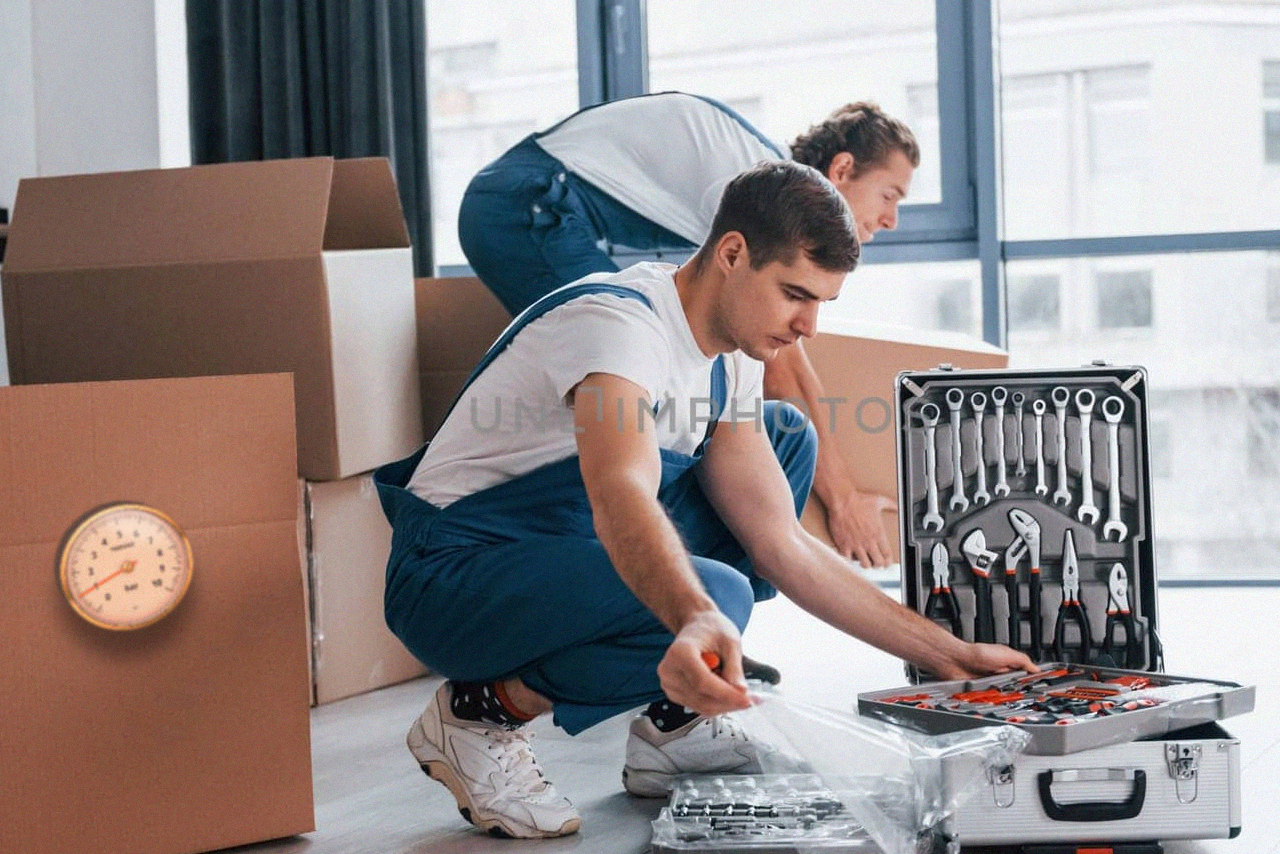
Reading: 1 bar
